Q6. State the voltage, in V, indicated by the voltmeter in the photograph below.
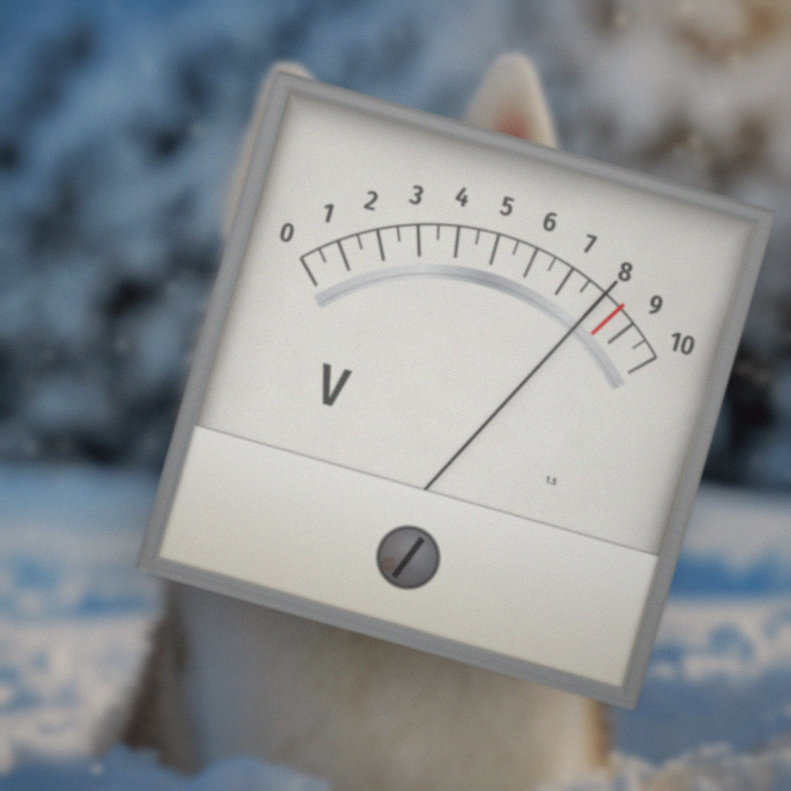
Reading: 8 V
